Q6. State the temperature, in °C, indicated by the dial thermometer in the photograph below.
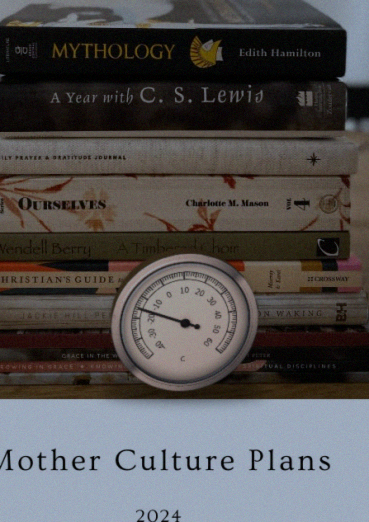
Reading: -15 °C
